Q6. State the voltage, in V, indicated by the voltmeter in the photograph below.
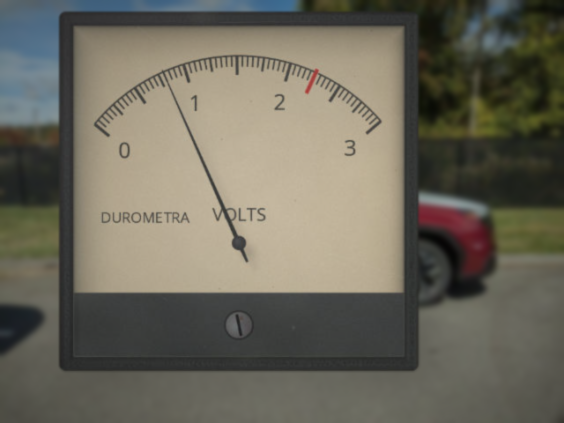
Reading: 0.8 V
